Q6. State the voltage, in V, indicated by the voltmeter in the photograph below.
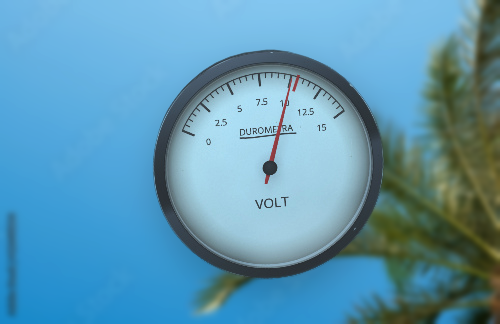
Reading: 10 V
